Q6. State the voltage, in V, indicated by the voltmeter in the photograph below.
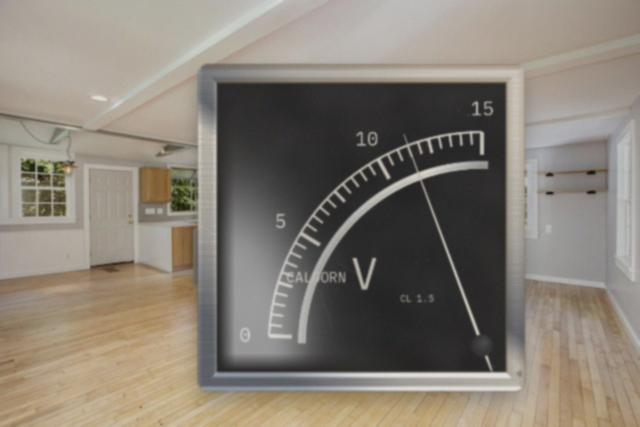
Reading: 11.5 V
